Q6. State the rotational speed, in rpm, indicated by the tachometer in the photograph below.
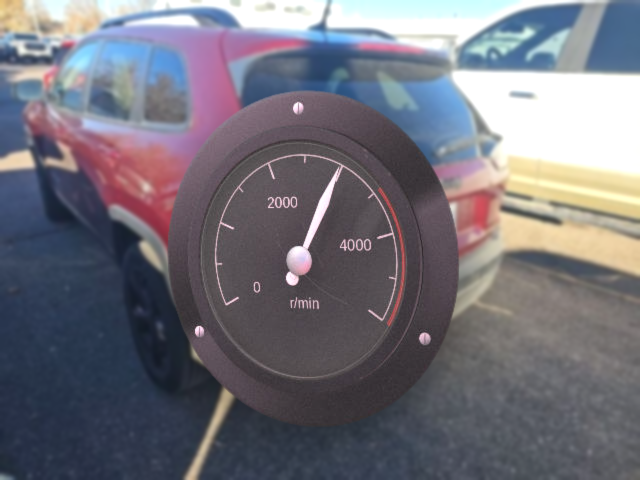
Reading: 3000 rpm
